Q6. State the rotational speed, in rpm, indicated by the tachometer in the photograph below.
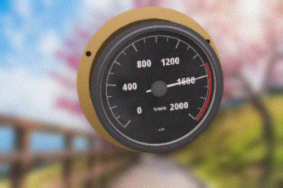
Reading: 1600 rpm
